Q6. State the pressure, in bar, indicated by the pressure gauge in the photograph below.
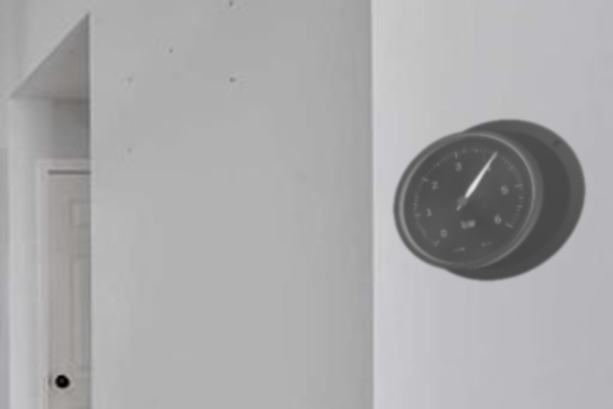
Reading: 4 bar
